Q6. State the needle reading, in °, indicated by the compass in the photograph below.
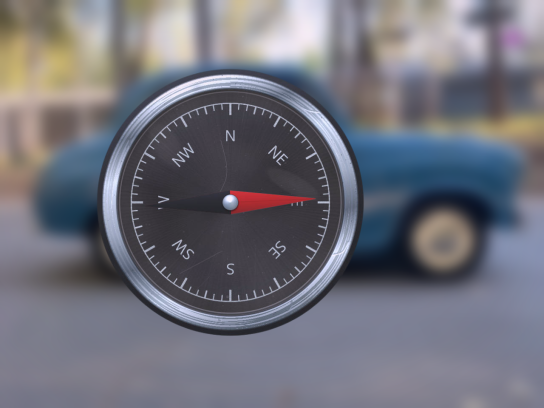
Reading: 87.5 °
